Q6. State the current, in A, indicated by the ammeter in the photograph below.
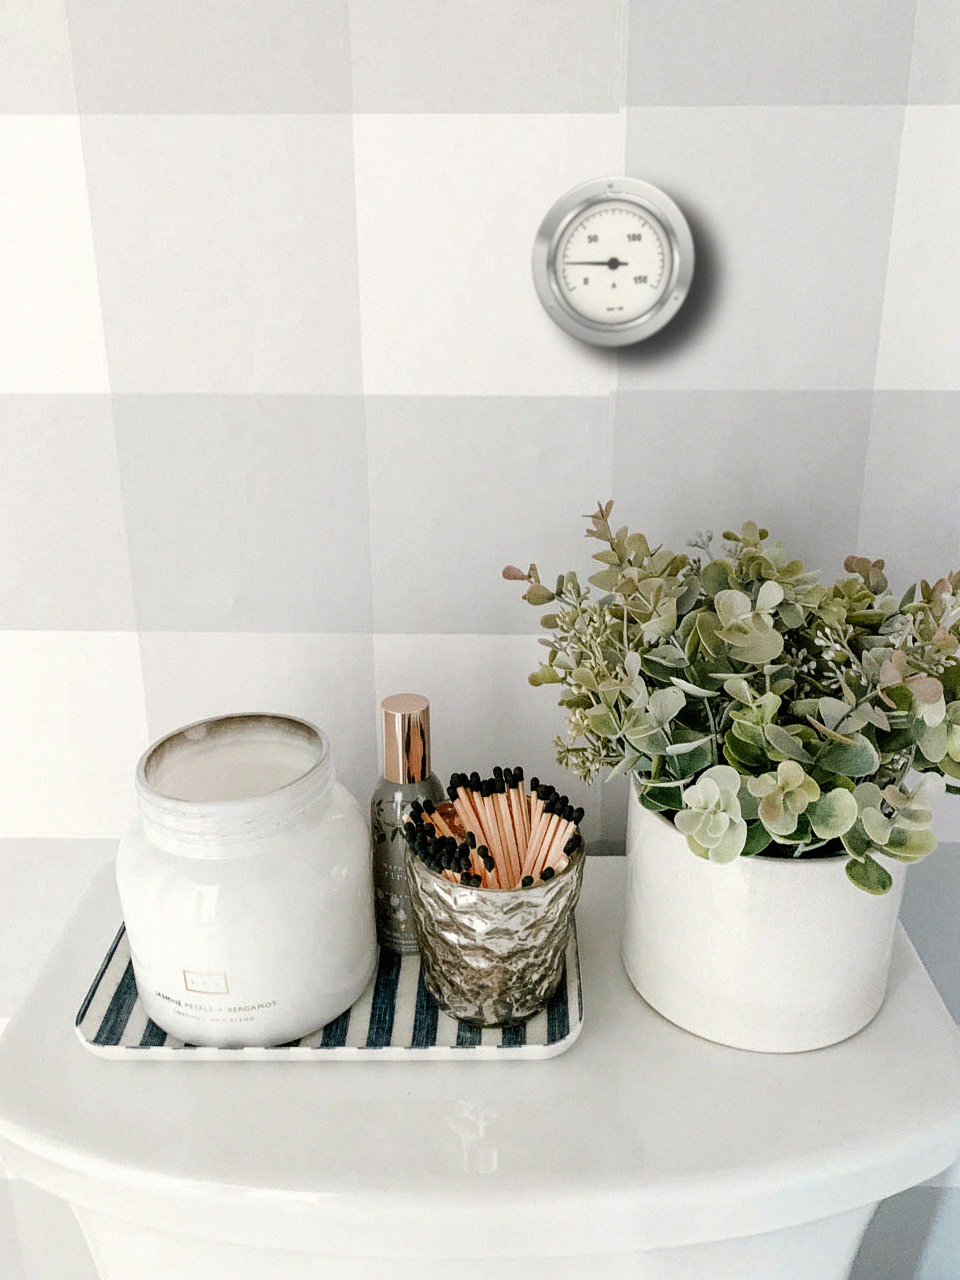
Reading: 20 A
